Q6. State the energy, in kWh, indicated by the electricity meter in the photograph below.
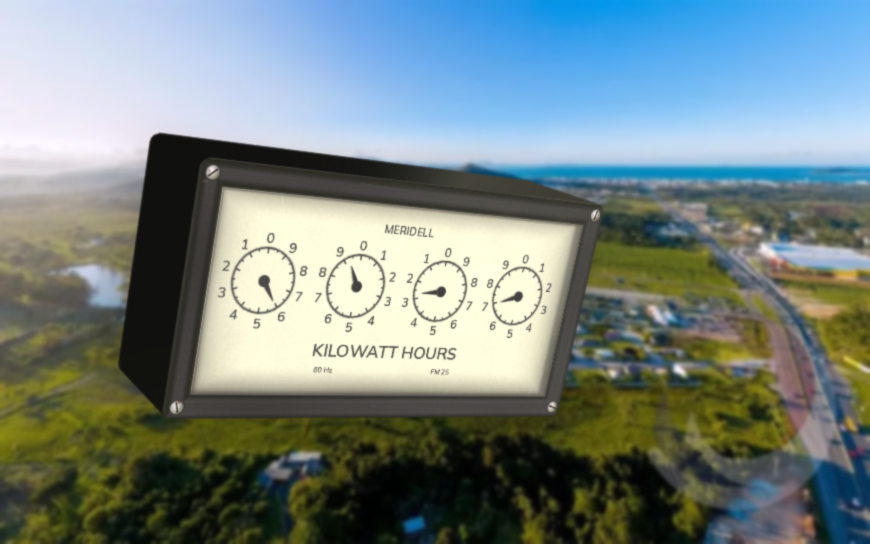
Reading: 5927 kWh
